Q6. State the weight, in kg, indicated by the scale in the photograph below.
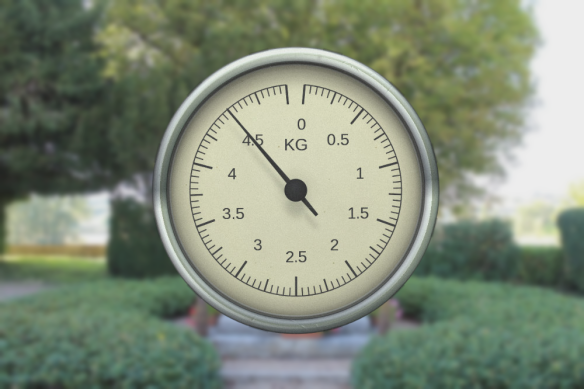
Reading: 4.5 kg
